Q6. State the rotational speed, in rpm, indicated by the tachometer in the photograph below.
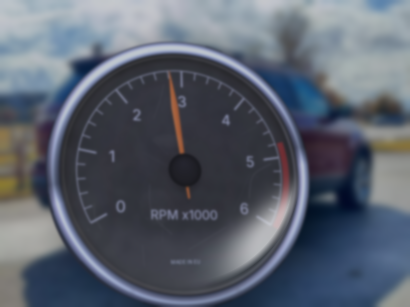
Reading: 2800 rpm
